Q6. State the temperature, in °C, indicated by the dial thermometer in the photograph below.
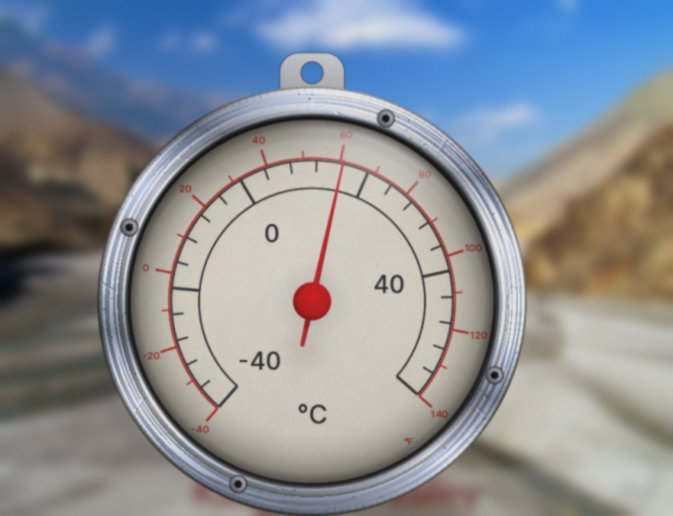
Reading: 16 °C
